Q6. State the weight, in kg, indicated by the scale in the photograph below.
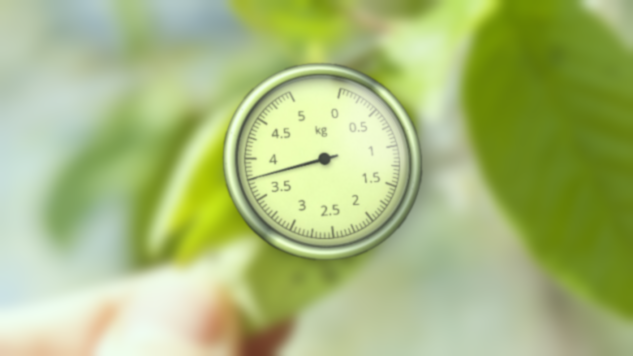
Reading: 3.75 kg
